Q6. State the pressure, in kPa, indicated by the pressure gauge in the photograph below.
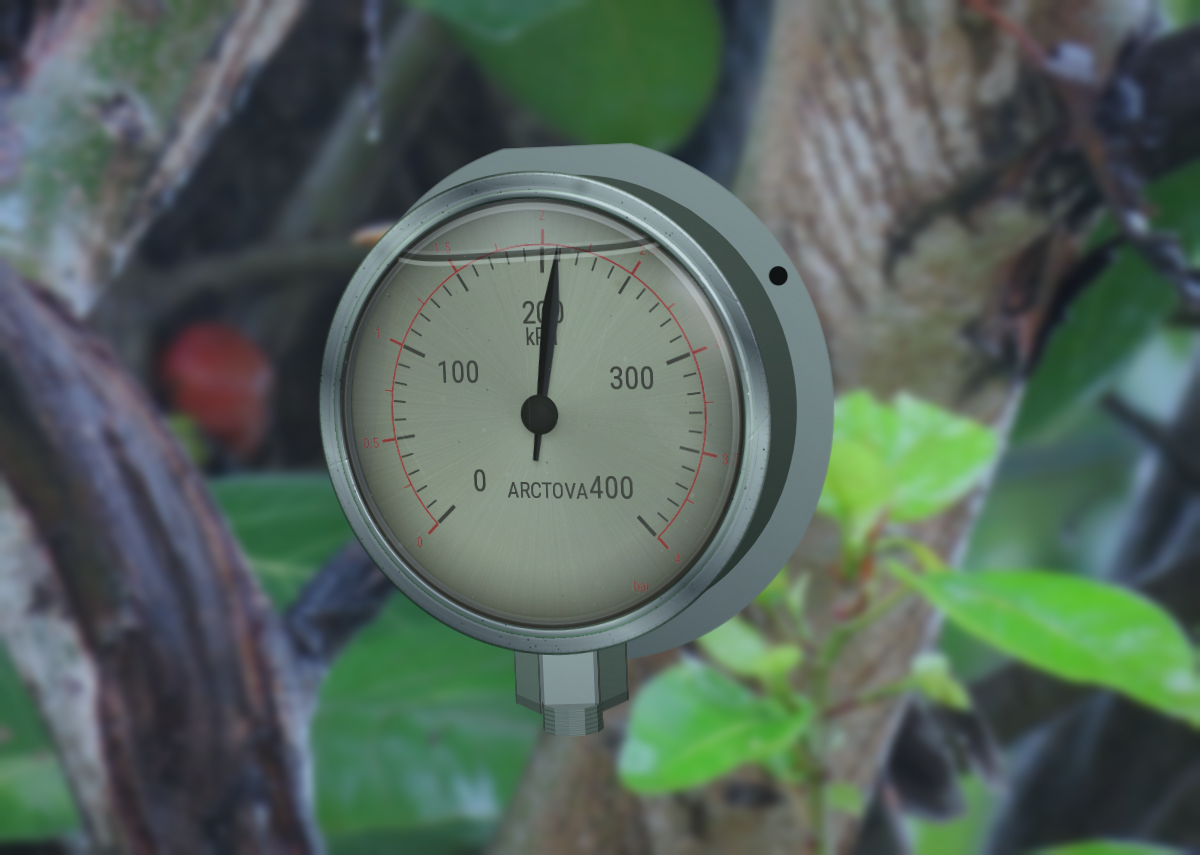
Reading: 210 kPa
